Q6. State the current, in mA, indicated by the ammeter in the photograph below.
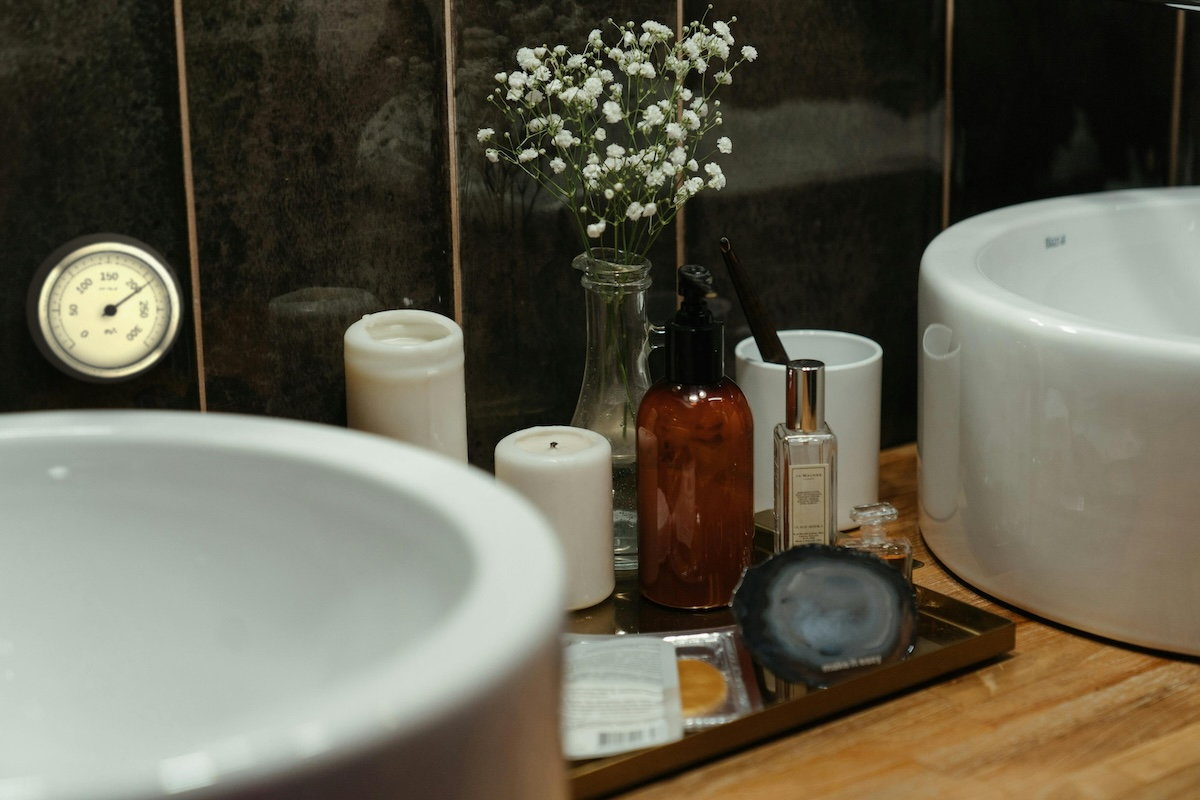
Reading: 210 mA
